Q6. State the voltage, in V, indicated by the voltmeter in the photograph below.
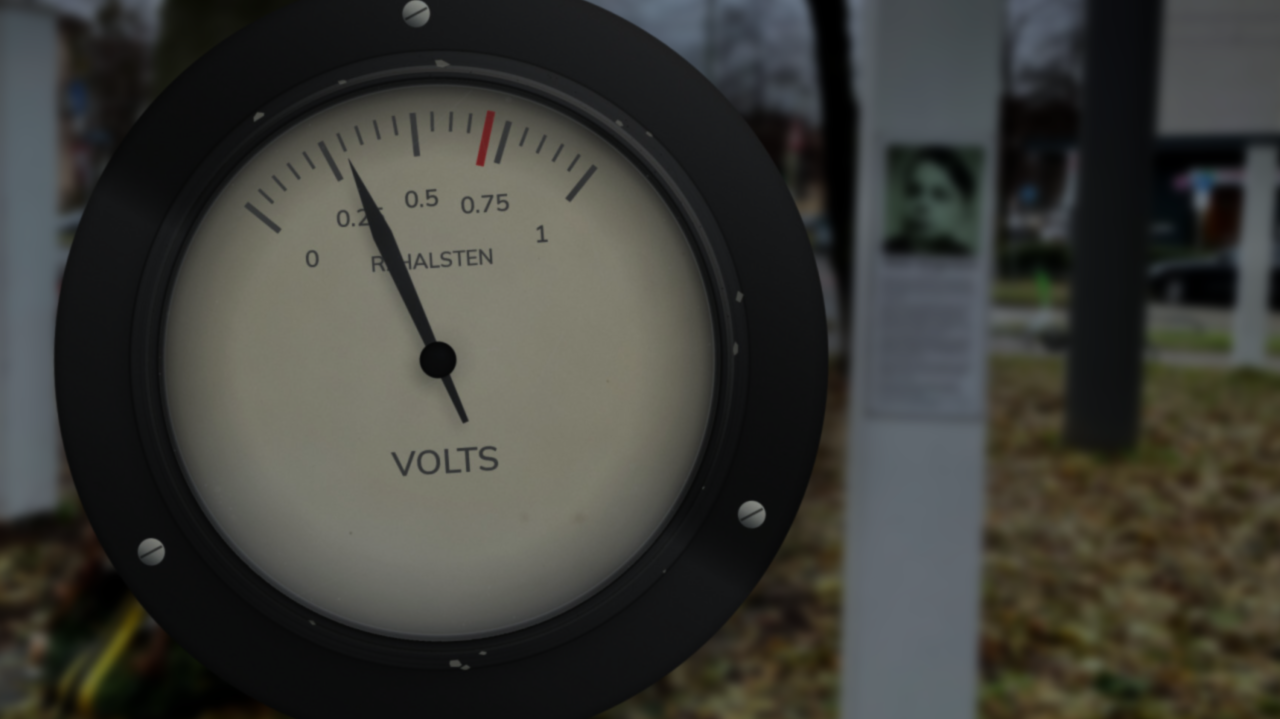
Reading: 0.3 V
